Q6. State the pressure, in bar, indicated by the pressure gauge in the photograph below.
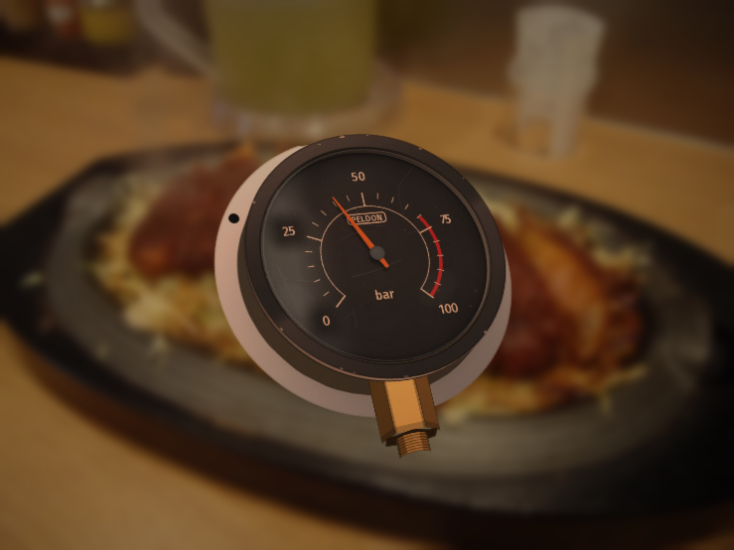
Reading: 40 bar
